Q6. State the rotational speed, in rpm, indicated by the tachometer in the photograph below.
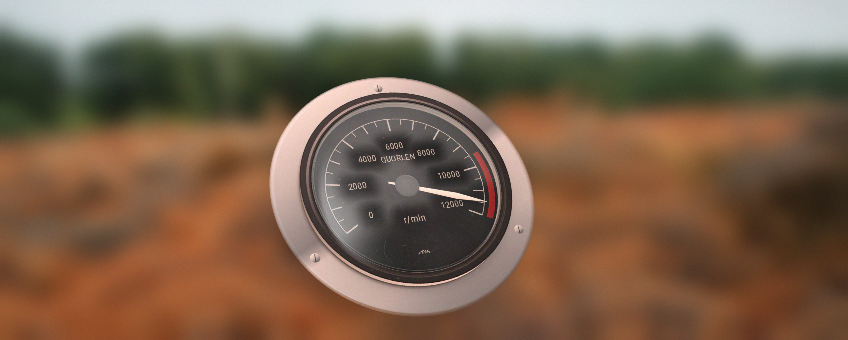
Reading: 11500 rpm
